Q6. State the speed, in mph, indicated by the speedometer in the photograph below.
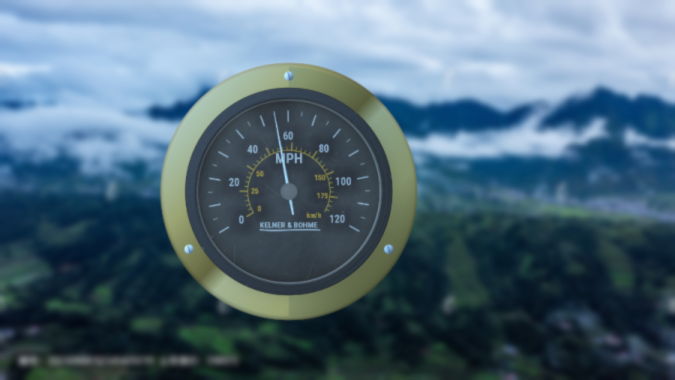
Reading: 55 mph
